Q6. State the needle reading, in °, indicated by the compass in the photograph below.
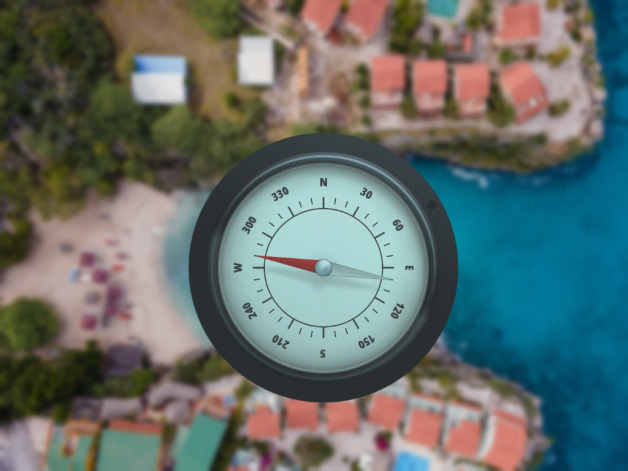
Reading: 280 °
